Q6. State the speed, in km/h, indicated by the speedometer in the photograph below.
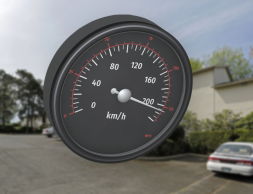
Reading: 205 km/h
